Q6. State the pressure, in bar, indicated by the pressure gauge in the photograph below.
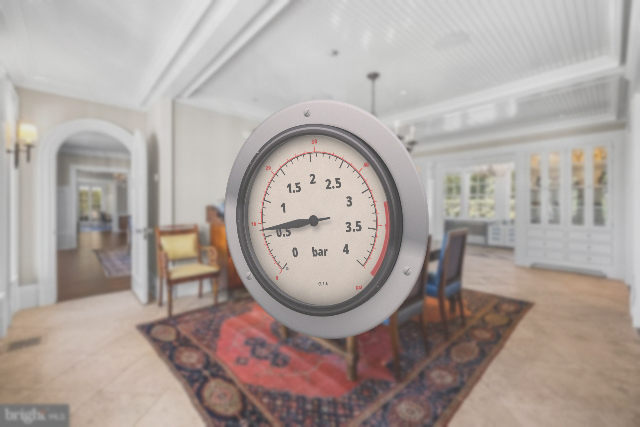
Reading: 0.6 bar
